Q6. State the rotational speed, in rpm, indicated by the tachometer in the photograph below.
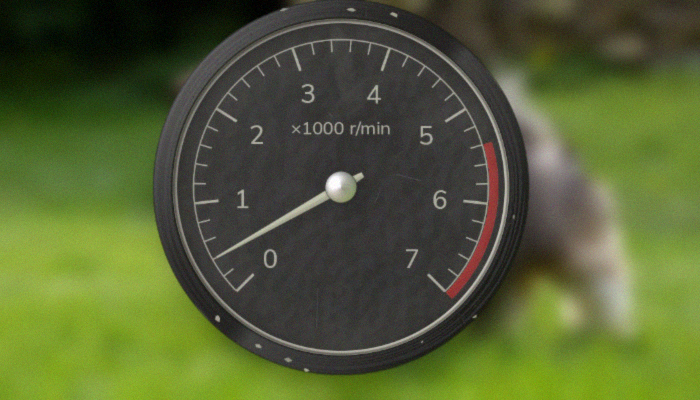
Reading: 400 rpm
